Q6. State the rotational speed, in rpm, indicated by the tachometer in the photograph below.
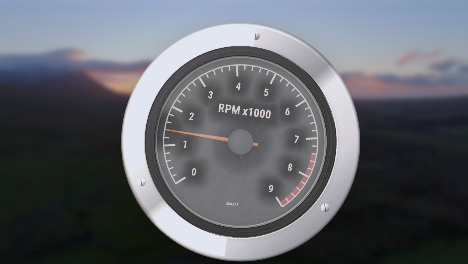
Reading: 1400 rpm
